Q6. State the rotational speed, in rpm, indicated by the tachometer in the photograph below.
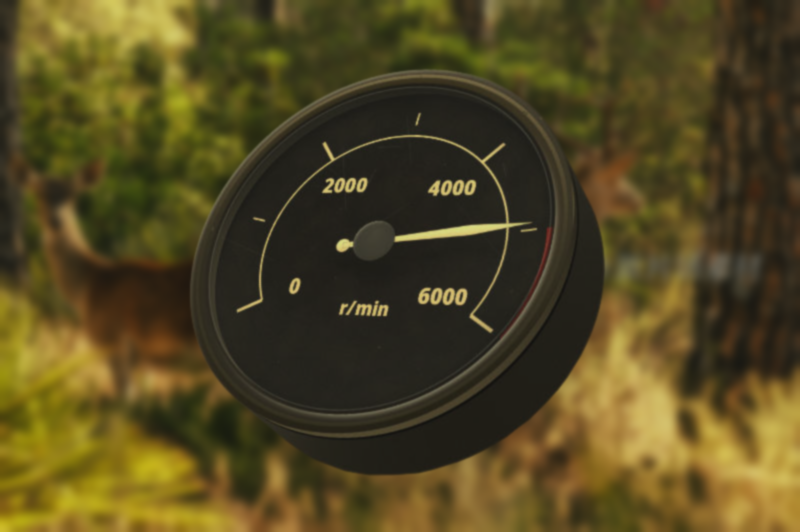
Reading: 5000 rpm
